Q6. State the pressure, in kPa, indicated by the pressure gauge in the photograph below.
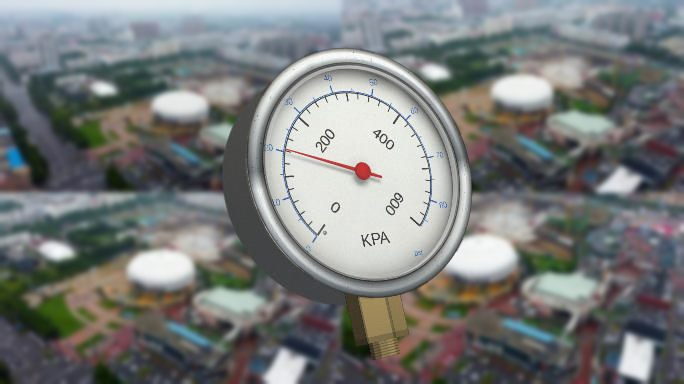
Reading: 140 kPa
